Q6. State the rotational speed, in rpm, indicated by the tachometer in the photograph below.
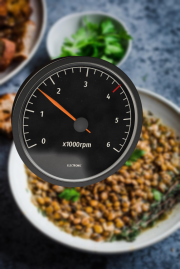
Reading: 1600 rpm
